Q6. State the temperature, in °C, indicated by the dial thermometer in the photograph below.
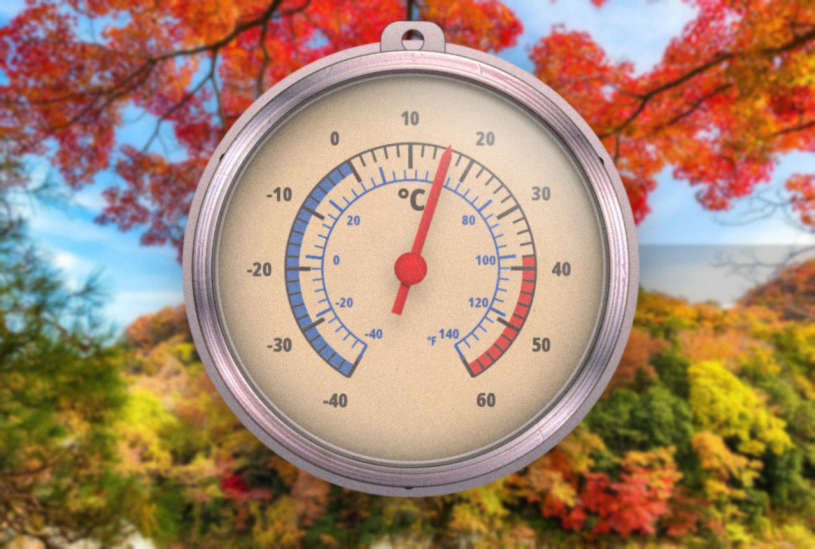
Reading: 16 °C
